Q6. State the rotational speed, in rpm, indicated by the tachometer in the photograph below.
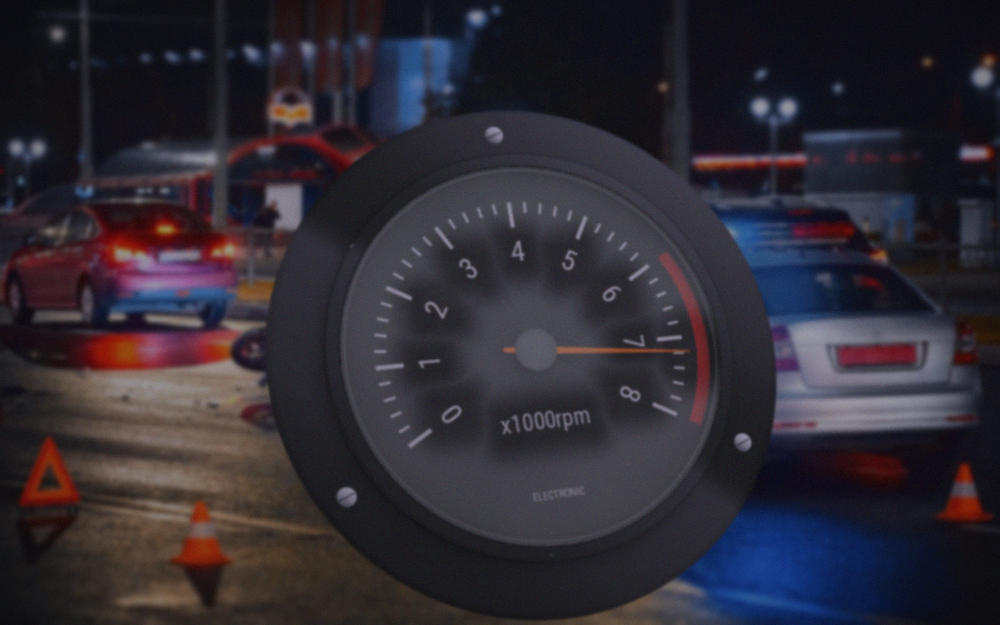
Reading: 7200 rpm
